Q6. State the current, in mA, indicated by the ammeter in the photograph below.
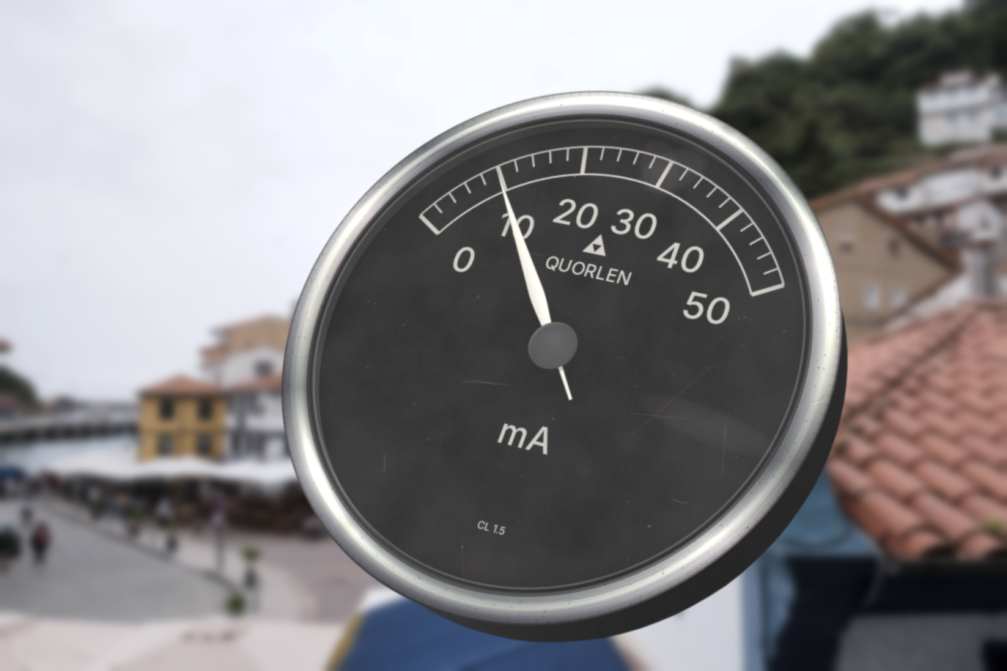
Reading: 10 mA
